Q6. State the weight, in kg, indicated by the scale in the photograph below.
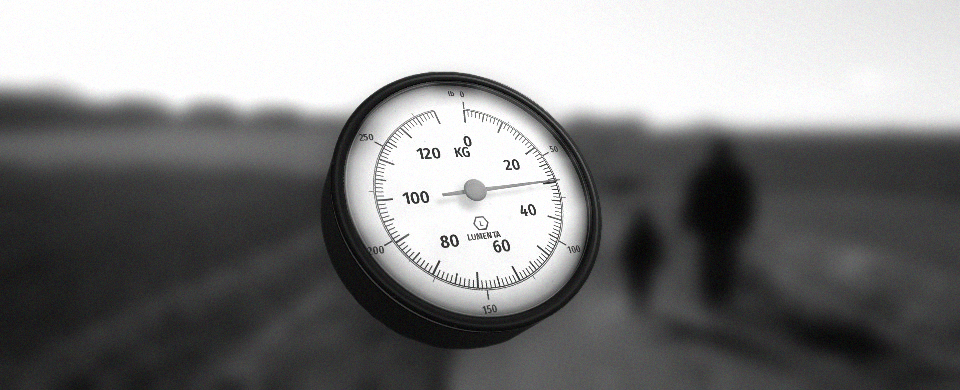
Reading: 30 kg
